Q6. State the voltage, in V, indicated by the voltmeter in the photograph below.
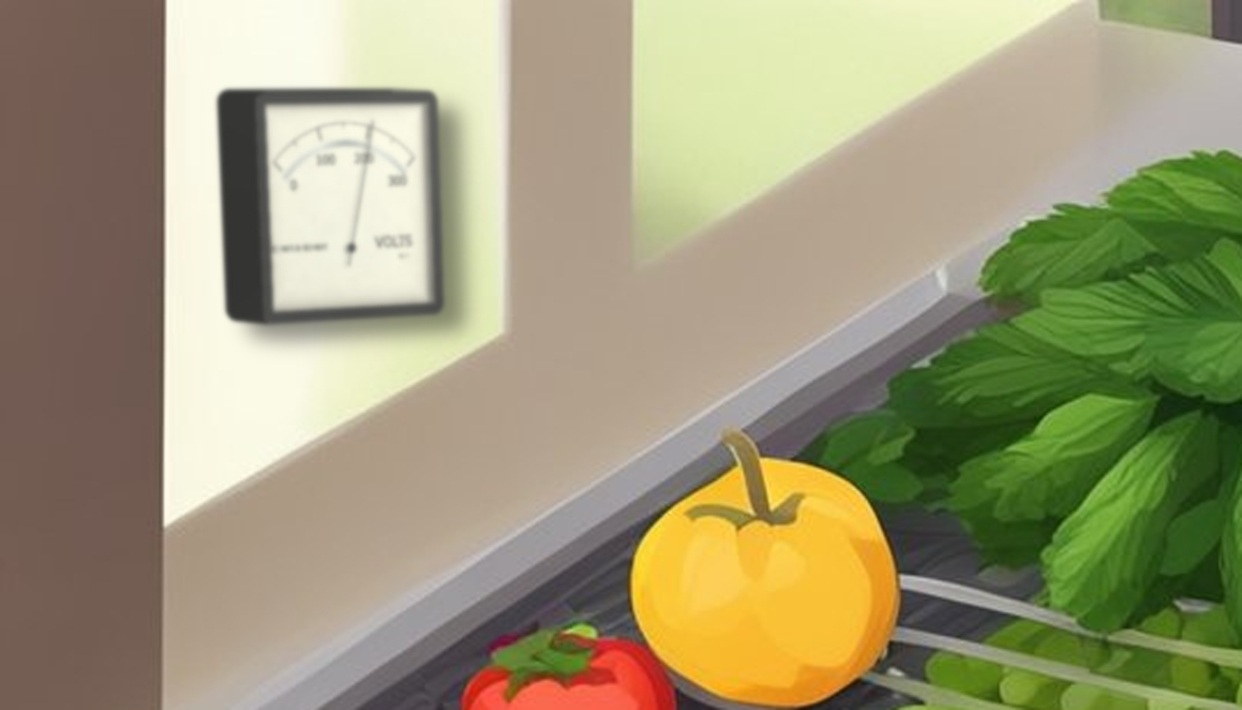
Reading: 200 V
